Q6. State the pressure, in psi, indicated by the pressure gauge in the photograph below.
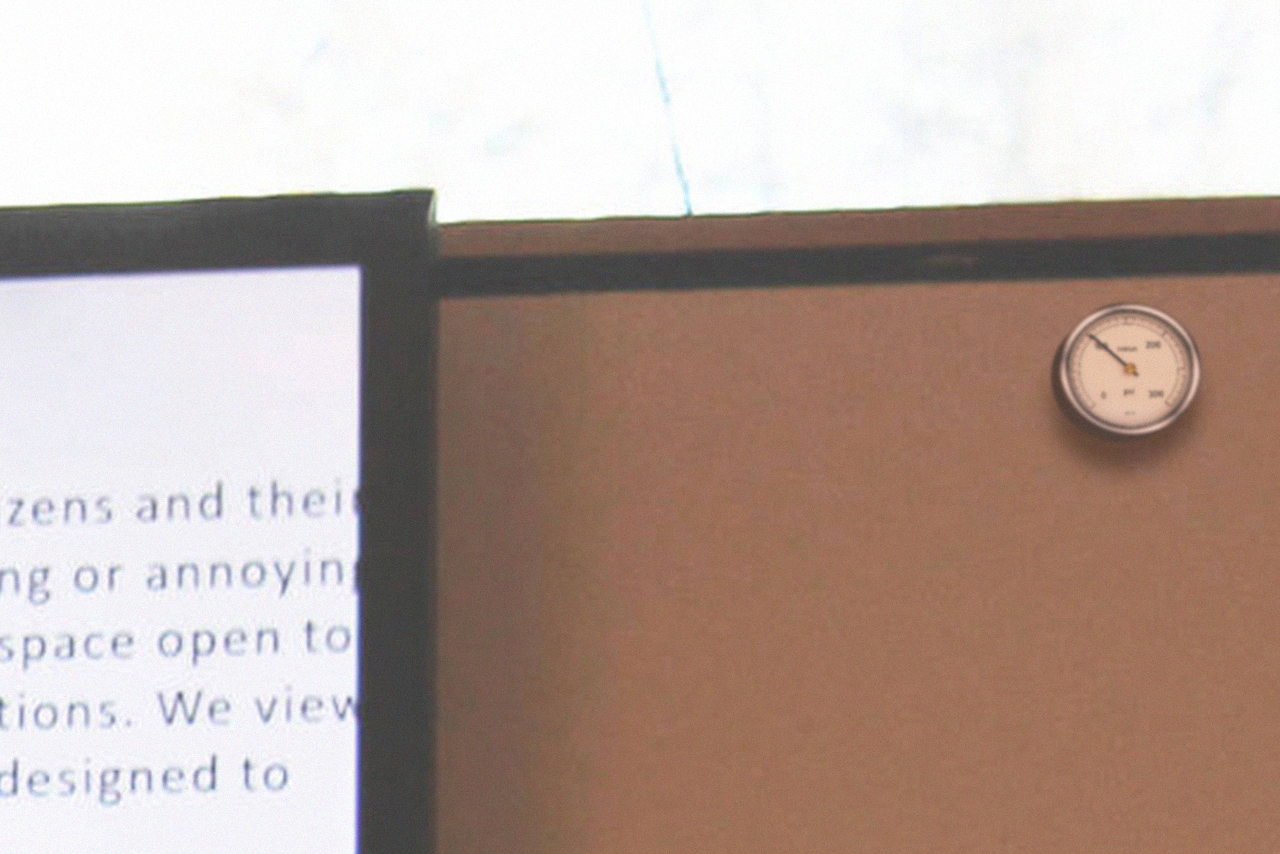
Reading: 100 psi
